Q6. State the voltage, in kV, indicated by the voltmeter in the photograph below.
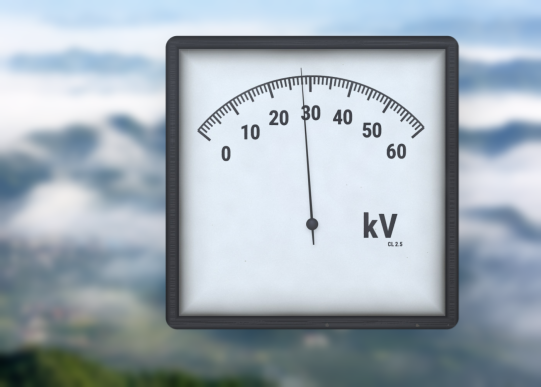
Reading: 28 kV
